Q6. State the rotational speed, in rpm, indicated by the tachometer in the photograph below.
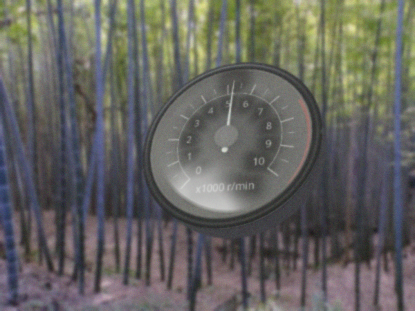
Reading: 5250 rpm
